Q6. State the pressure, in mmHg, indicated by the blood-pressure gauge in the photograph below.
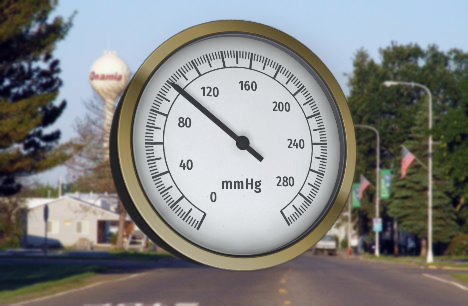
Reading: 100 mmHg
